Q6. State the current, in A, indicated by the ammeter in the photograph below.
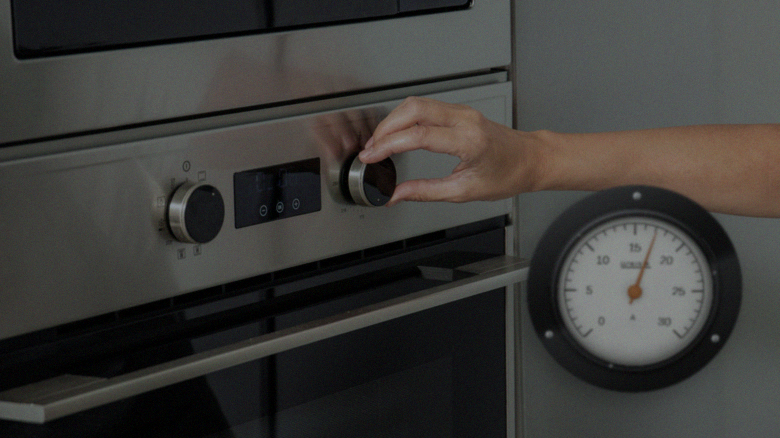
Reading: 17 A
